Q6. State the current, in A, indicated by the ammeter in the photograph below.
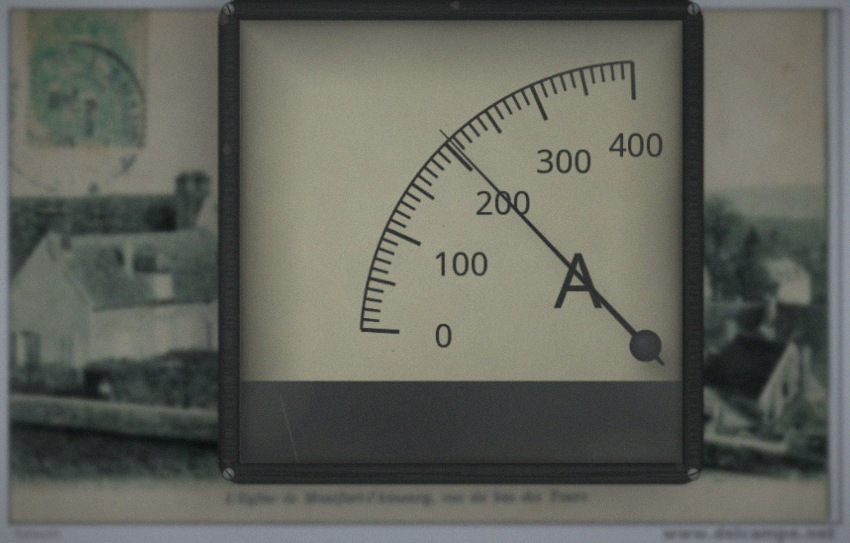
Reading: 205 A
